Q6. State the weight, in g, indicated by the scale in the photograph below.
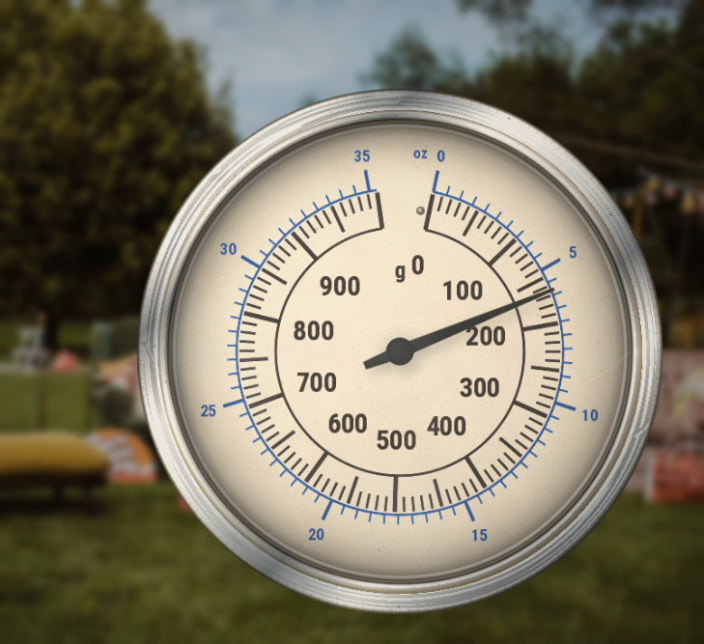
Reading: 165 g
